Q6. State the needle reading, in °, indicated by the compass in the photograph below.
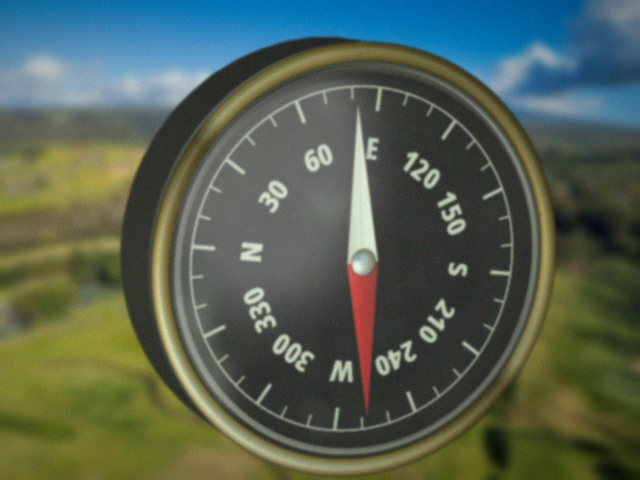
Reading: 260 °
